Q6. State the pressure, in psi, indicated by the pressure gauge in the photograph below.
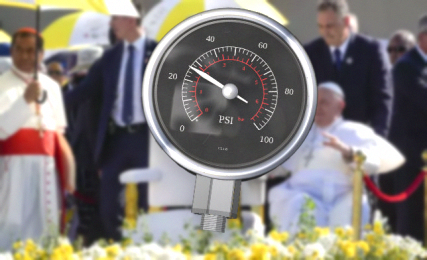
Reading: 26 psi
